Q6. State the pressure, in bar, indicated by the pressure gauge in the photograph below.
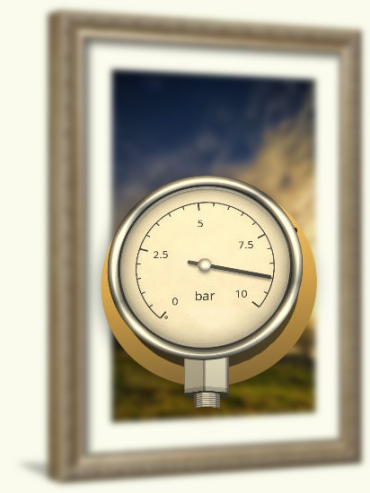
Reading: 9 bar
